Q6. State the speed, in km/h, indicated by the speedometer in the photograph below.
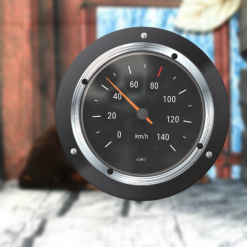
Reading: 45 km/h
